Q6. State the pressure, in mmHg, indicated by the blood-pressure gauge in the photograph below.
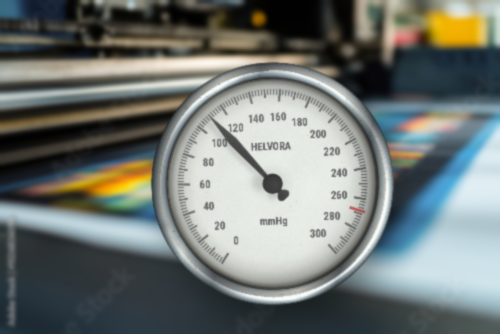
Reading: 110 mmHg
